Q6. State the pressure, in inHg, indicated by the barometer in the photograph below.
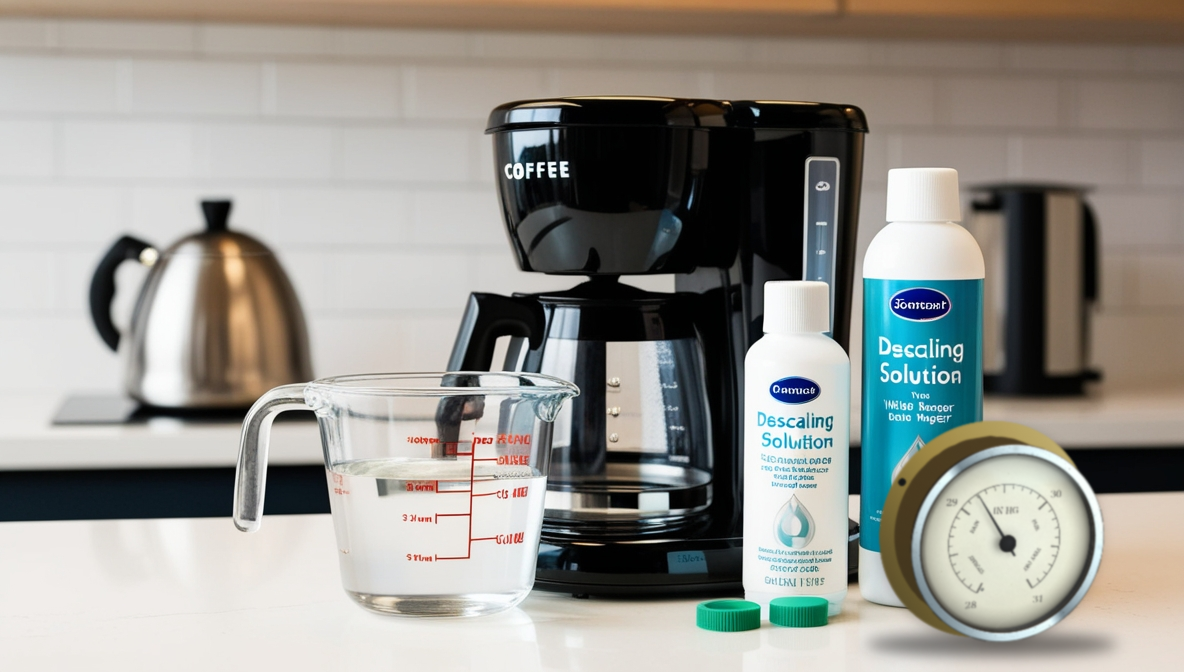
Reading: 29.2 inHg
